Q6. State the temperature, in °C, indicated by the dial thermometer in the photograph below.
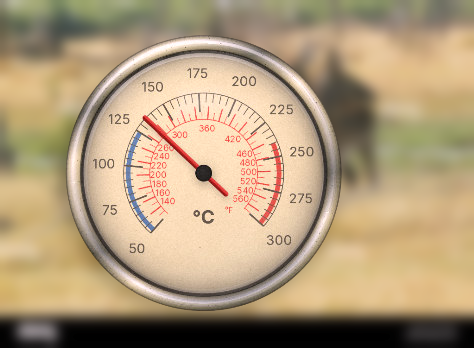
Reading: 135 °C
